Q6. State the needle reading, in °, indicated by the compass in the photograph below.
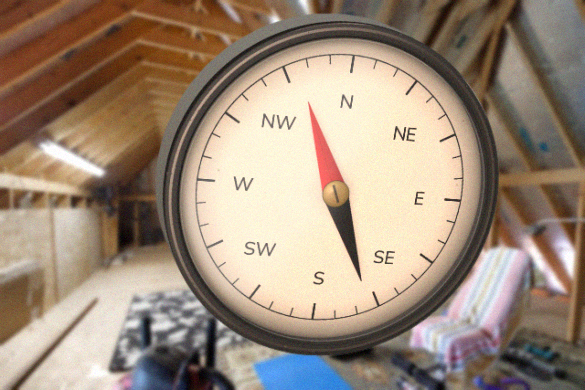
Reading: 335 °
